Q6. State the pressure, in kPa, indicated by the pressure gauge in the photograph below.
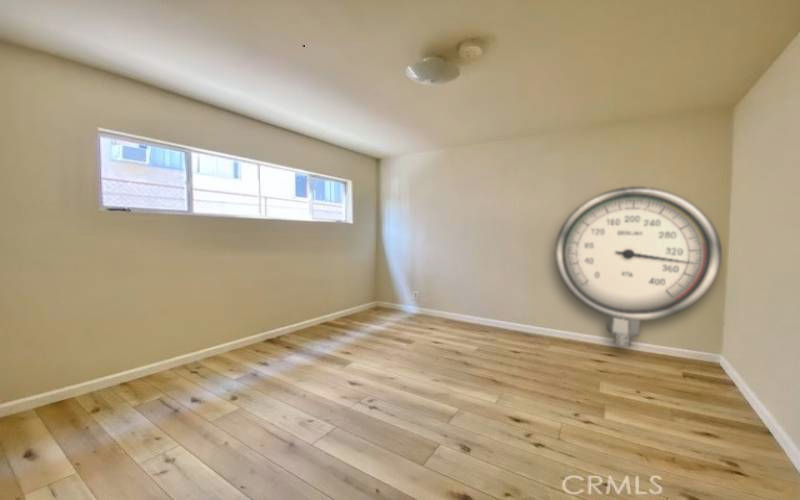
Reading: 340 kPa
